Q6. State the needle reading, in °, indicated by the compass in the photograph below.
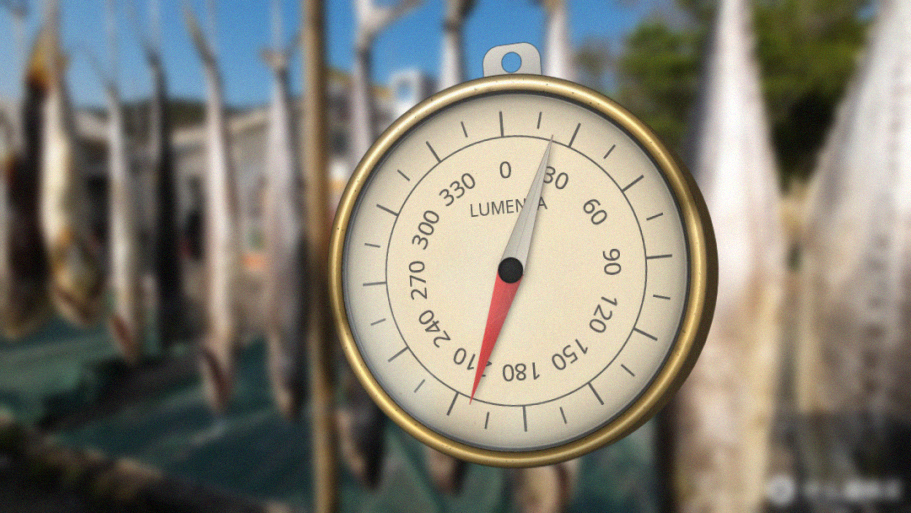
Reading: 202.5 °
